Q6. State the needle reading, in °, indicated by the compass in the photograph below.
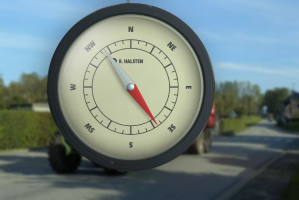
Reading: 145 °
